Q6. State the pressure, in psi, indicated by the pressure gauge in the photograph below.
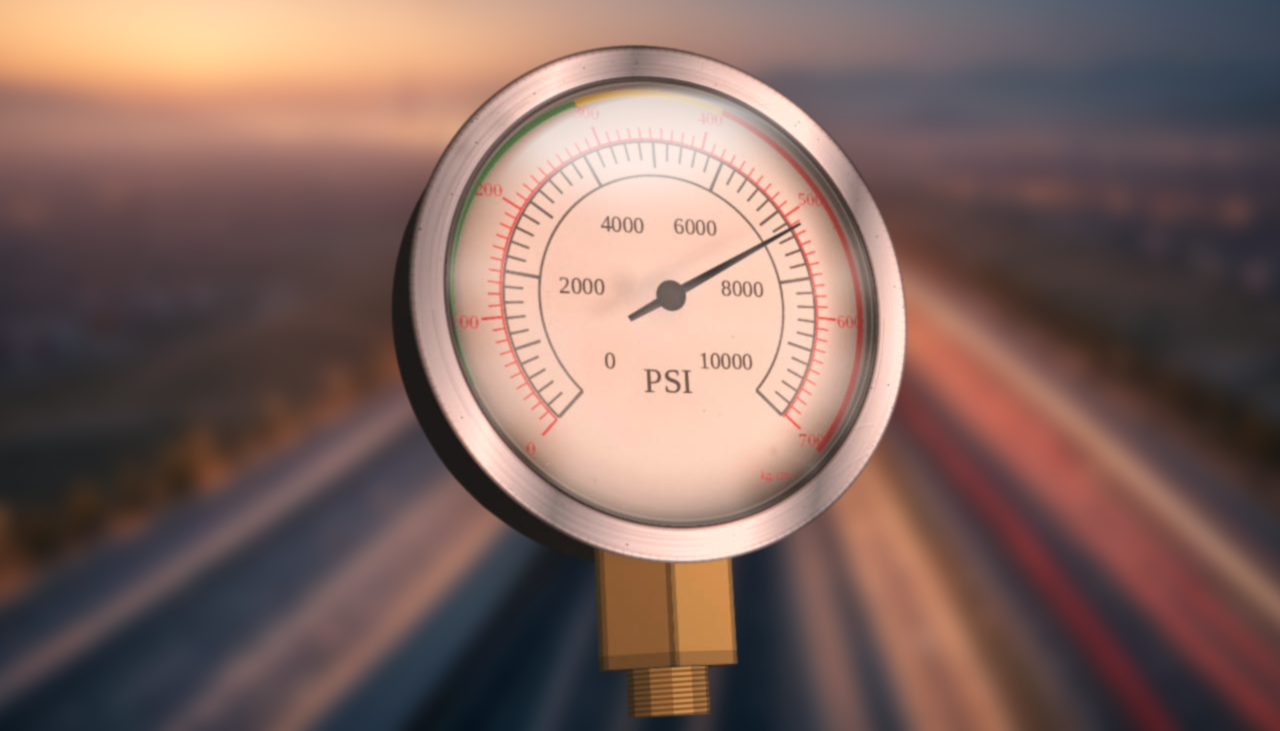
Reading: 7300 psi
